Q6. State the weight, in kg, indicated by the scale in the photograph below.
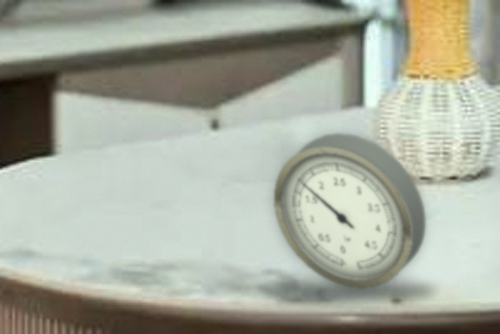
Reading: 1.75 kg
